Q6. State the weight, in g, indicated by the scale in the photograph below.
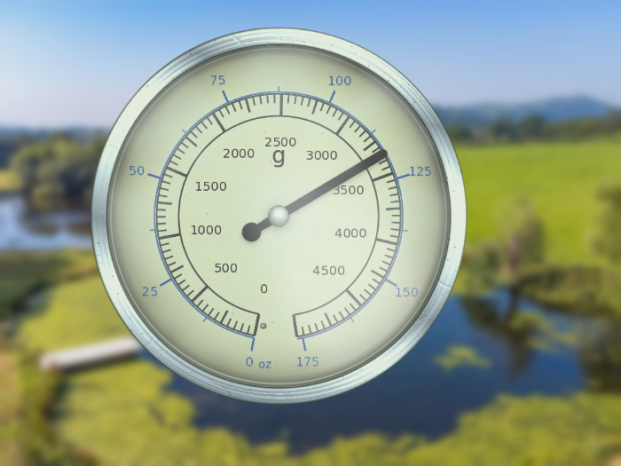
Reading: 3350 g
